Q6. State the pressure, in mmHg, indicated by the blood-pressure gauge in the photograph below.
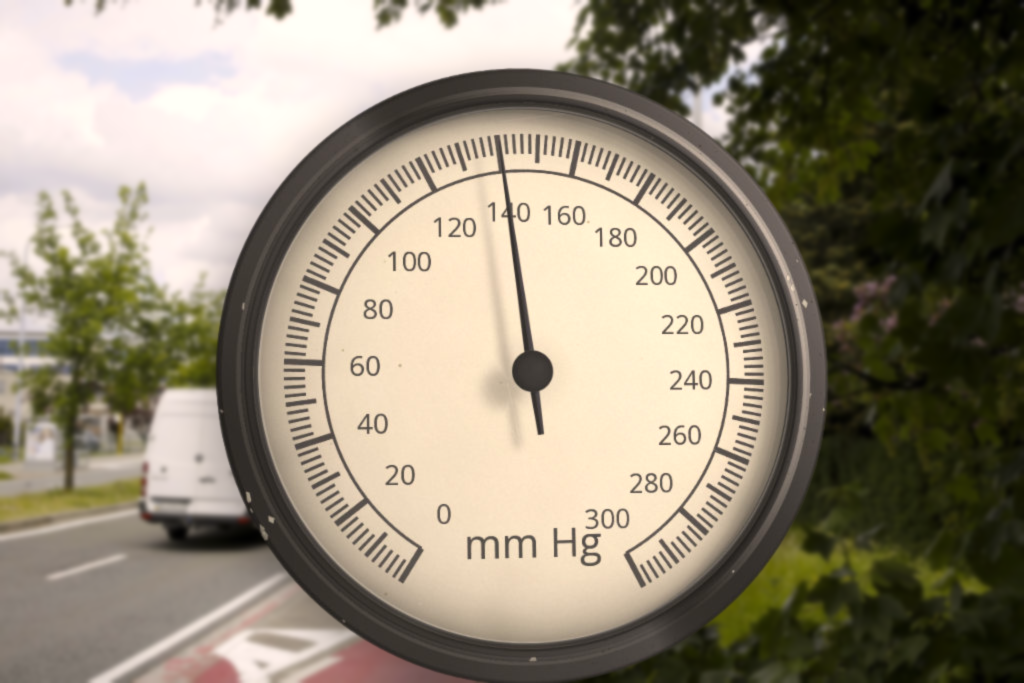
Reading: 140 mmHg
